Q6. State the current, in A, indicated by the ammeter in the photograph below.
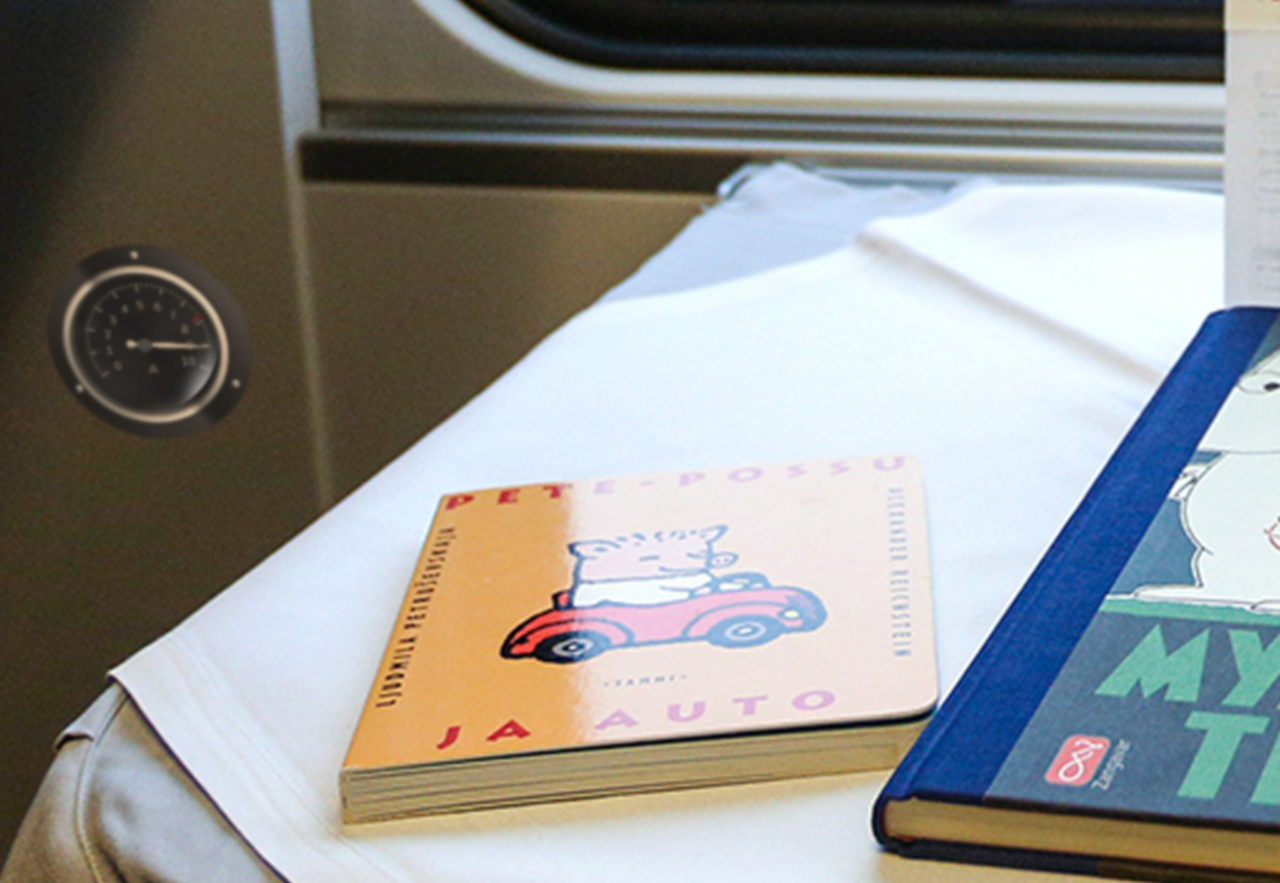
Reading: 9 A
